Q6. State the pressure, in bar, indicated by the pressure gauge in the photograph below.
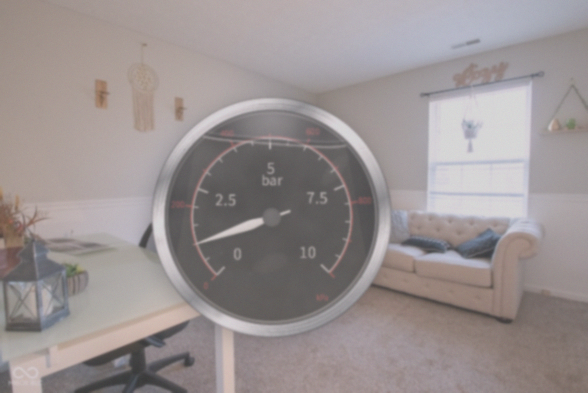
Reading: 1 bar
